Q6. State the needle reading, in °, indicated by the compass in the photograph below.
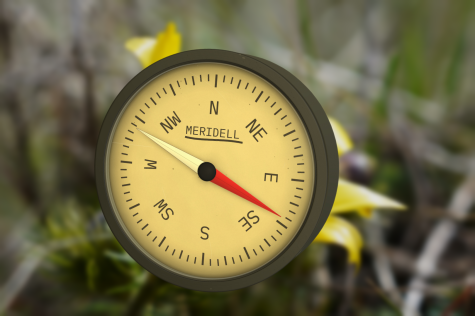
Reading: 115 °
